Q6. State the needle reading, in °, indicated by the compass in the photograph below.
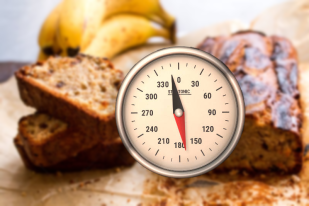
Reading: 170 °
